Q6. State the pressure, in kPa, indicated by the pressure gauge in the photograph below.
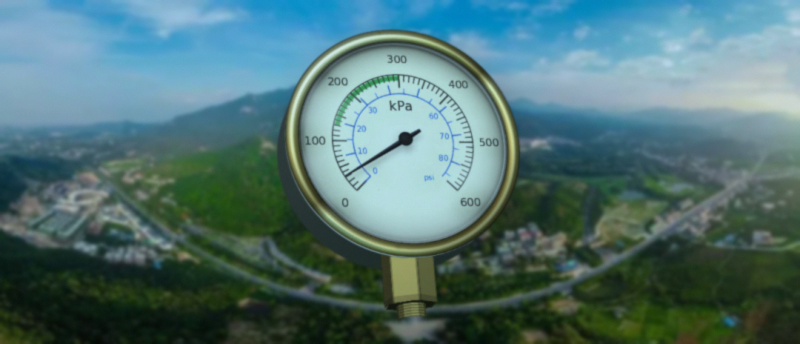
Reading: 30 kPa
